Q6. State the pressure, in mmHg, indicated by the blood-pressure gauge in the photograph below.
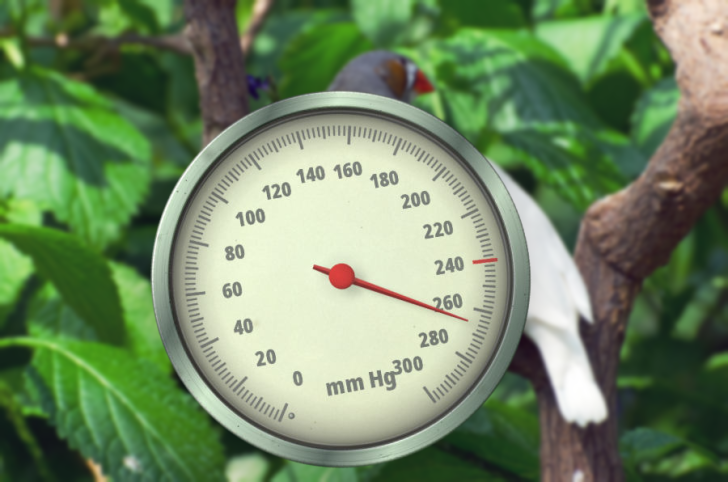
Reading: 266 mmHg
